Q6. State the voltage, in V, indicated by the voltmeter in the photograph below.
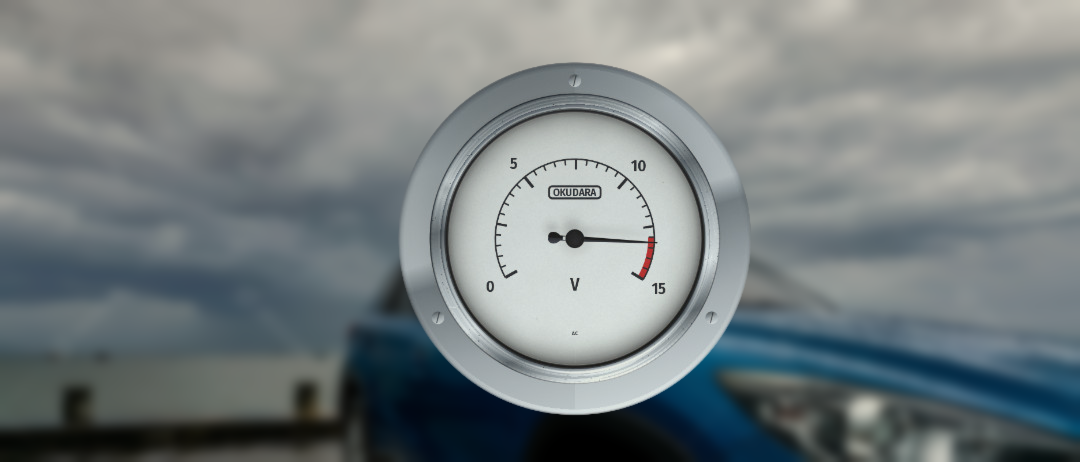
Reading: 13.25 V
